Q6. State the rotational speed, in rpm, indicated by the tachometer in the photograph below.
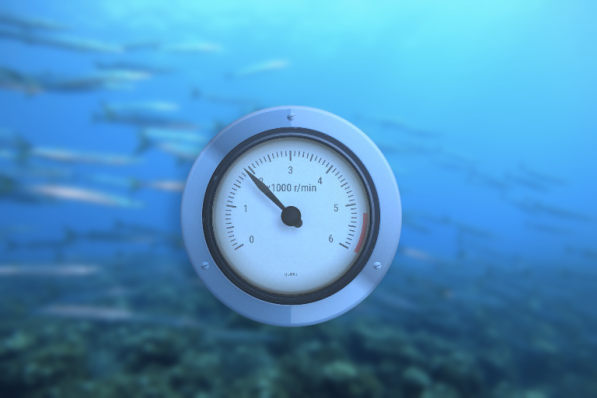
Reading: 1900 rpm
